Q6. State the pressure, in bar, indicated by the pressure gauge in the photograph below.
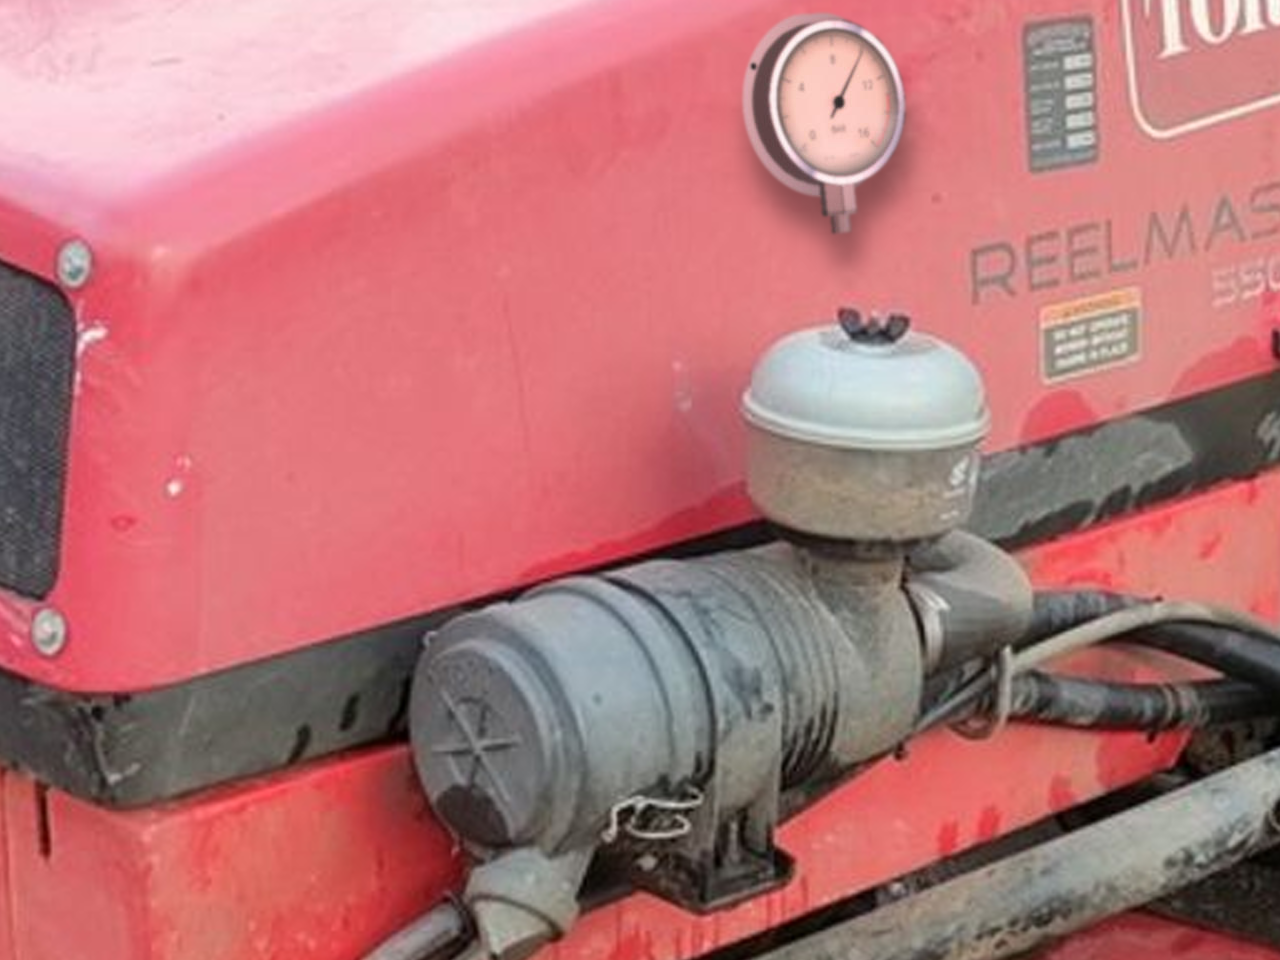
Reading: 10 bar
